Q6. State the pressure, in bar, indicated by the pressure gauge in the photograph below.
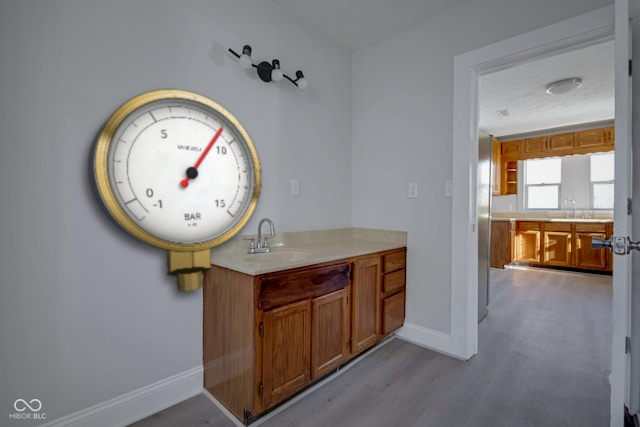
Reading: 9 bar
